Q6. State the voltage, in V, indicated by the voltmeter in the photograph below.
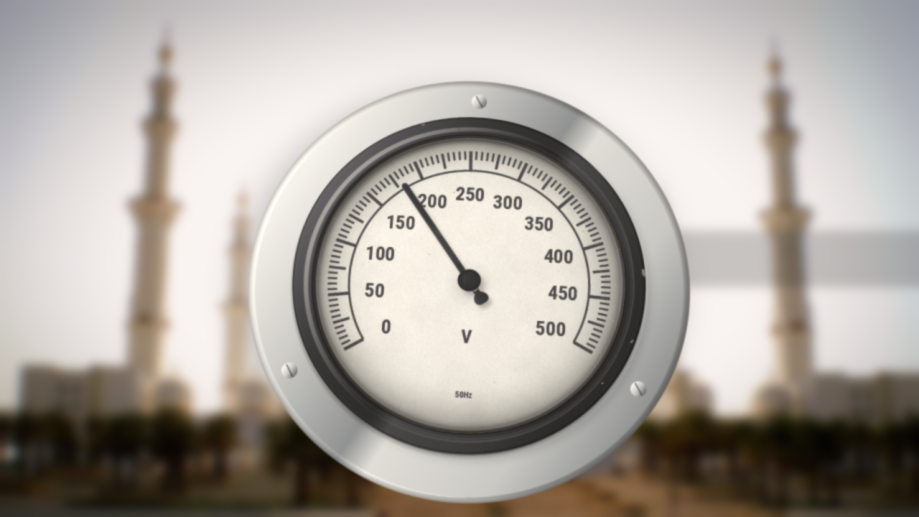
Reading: 180 V
